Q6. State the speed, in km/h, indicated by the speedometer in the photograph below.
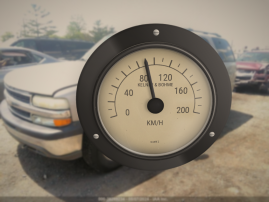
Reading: 90 km/h
